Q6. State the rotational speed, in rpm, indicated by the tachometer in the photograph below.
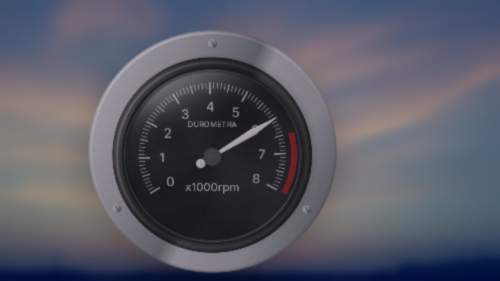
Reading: 6000 rpm
